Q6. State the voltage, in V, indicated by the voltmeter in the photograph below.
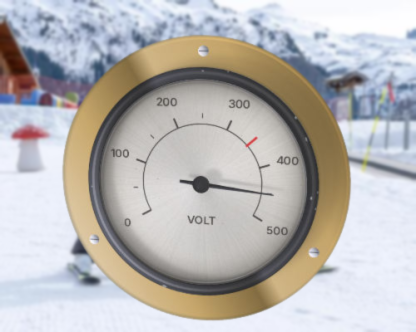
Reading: 450 V
